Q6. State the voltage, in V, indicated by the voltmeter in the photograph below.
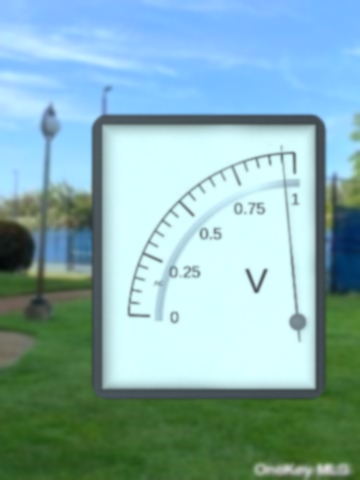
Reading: 0.95 V
